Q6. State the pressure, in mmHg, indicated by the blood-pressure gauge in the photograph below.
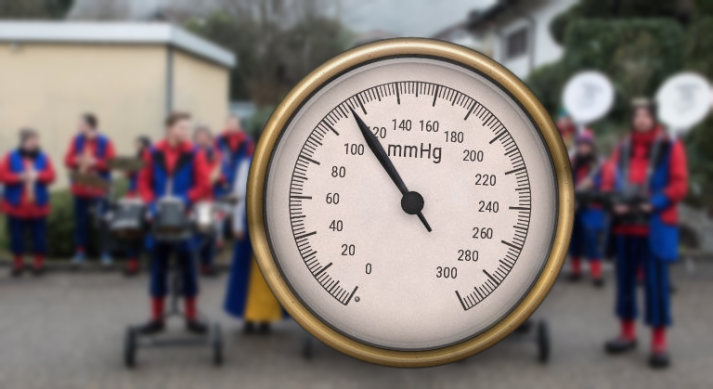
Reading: 114 mmHg
